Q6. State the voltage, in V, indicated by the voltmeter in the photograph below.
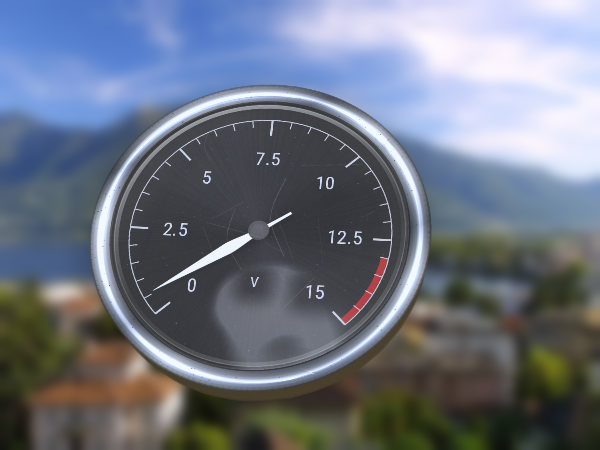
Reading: 0.5 V
